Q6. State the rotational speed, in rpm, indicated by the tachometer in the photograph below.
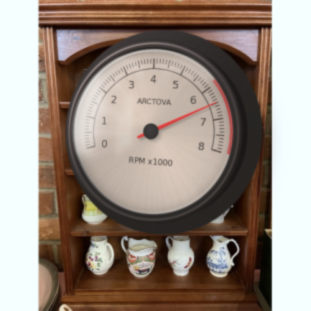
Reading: 6500 rpm
